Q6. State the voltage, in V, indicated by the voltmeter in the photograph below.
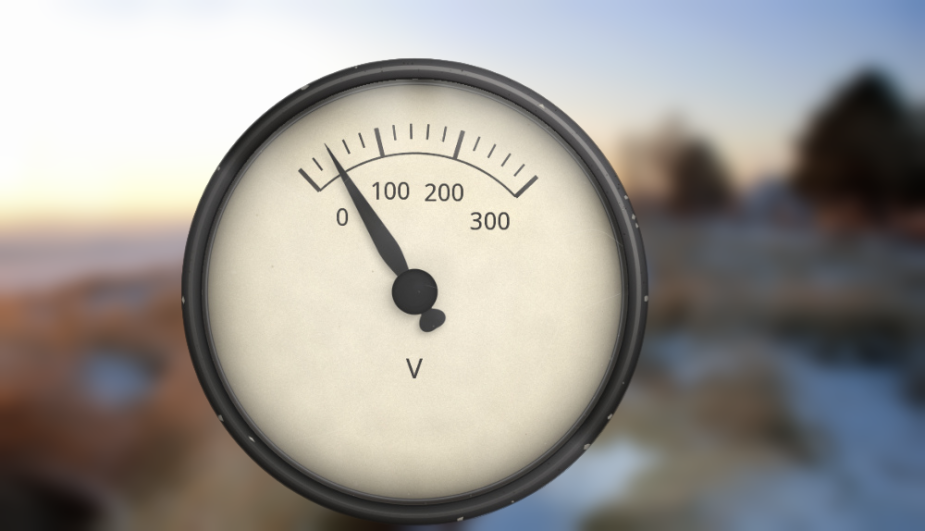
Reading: 40 V
